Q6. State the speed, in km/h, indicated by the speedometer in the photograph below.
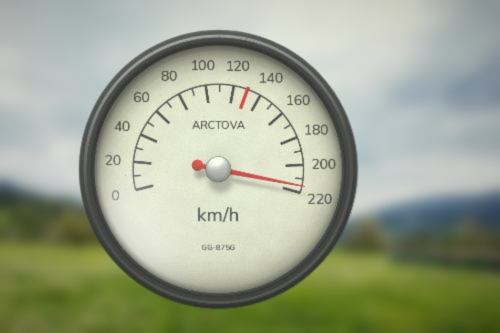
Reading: 215 km/h
